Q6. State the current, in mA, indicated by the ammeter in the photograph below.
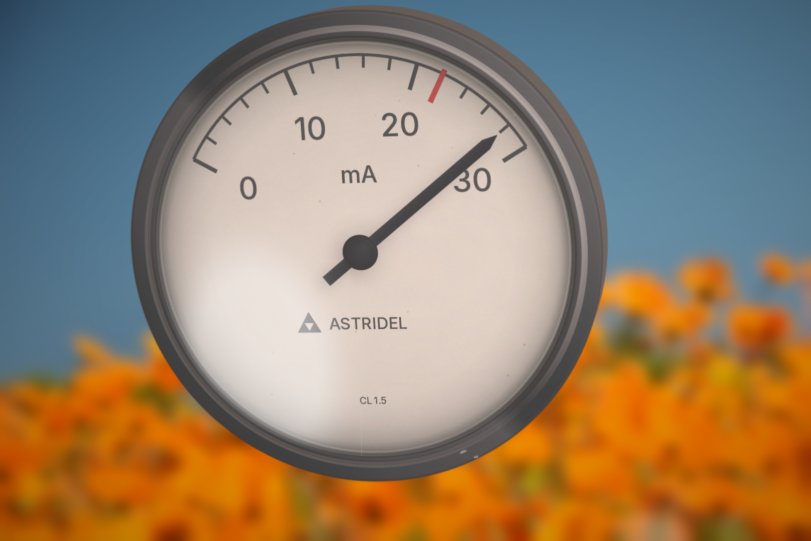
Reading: 28 mA
